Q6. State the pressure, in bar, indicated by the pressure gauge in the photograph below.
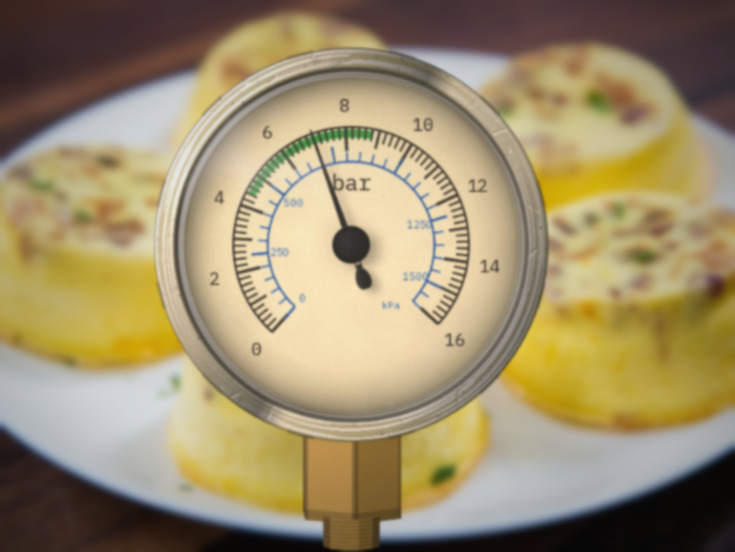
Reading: 7 bar
